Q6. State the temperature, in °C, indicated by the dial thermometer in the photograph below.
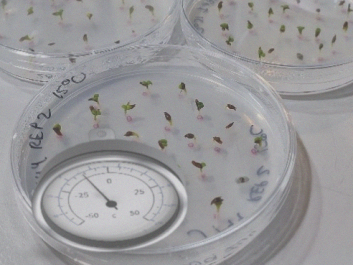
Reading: -10 °C
